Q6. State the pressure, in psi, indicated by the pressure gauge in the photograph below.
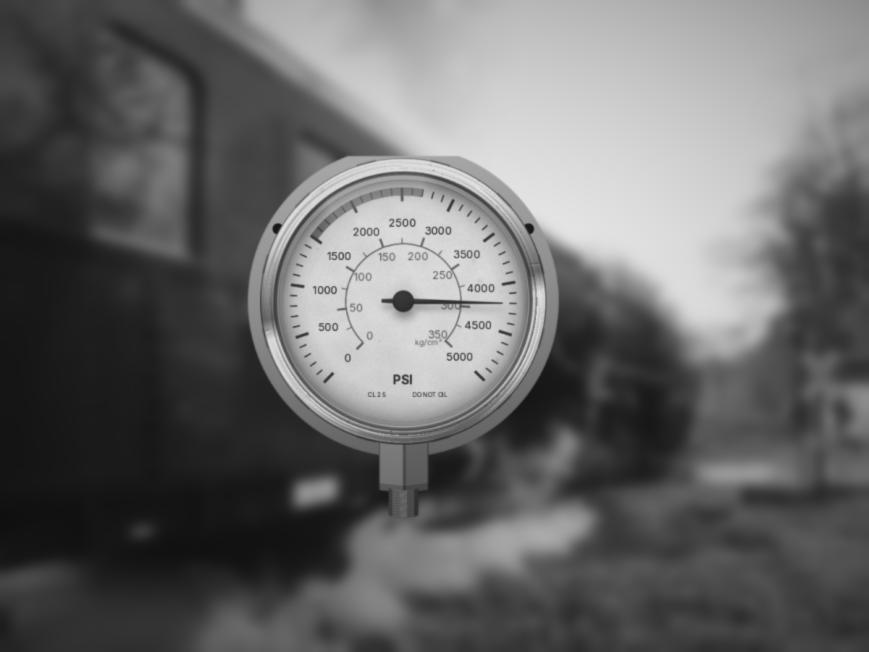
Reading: 4200 psi
